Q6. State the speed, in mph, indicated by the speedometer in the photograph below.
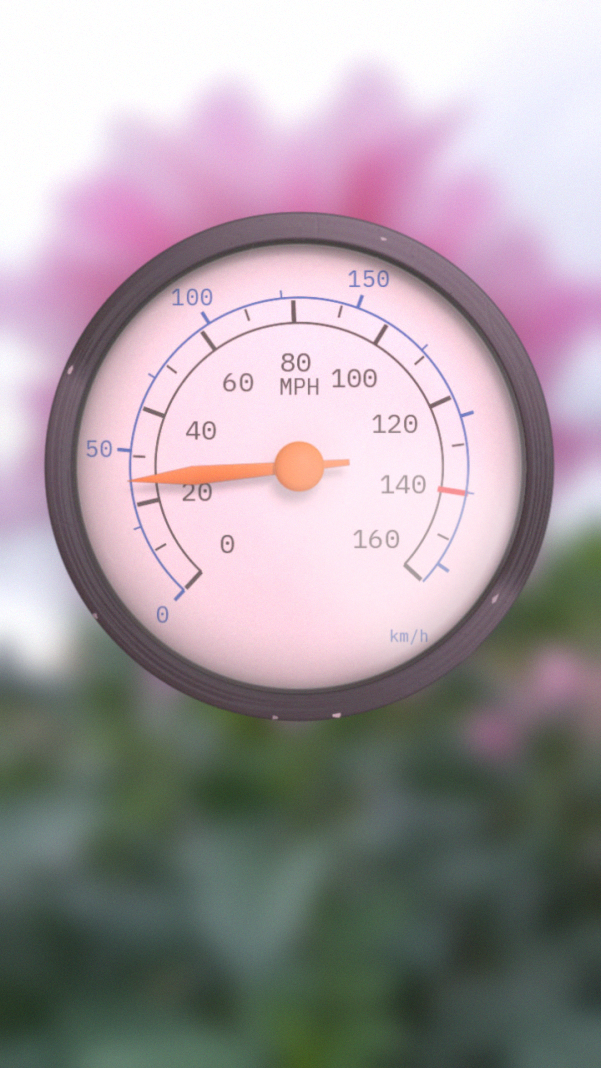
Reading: 25 mph
